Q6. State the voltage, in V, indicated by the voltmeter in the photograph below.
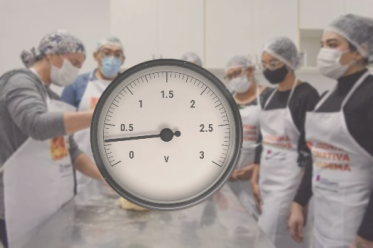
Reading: 0.3 V
